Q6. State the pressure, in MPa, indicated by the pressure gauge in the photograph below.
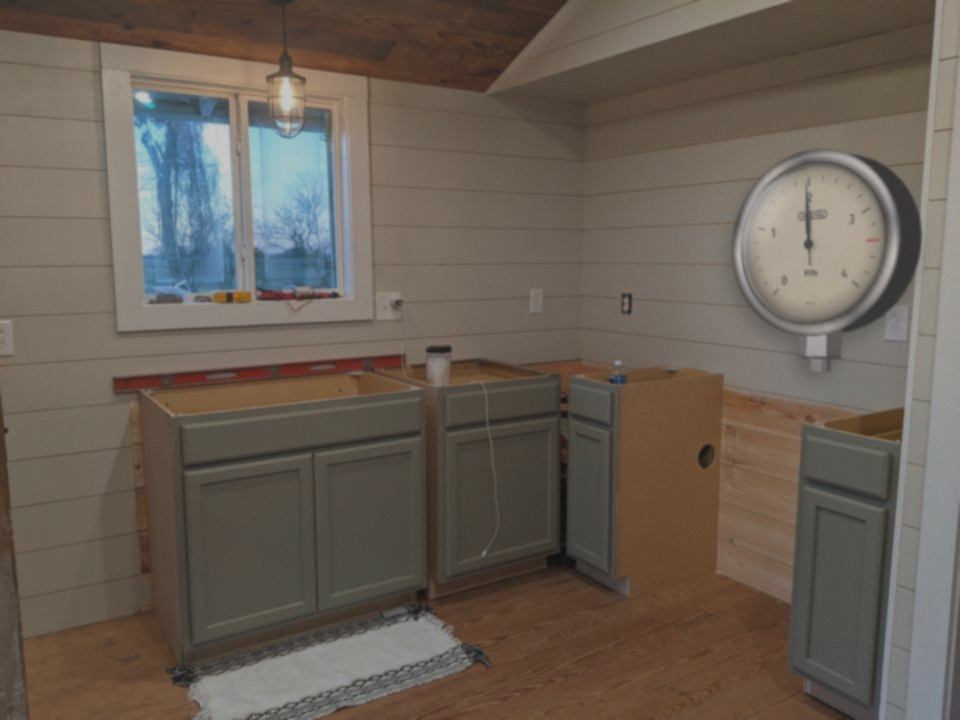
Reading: 2 MPa
